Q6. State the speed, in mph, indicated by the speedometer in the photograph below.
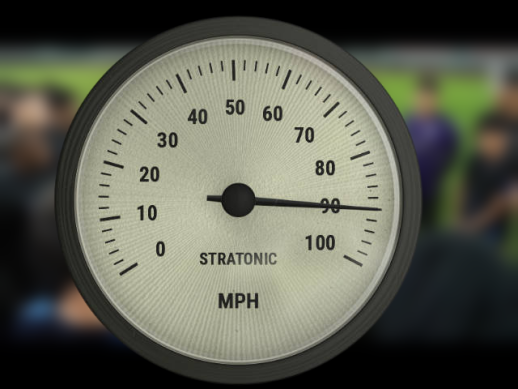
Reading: 90 mph
